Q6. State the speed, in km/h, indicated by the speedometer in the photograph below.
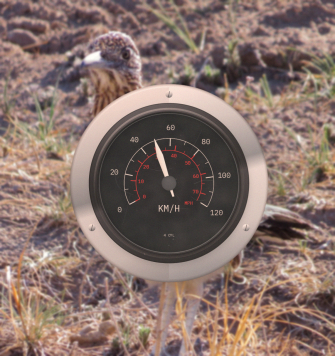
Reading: 50 km/h
